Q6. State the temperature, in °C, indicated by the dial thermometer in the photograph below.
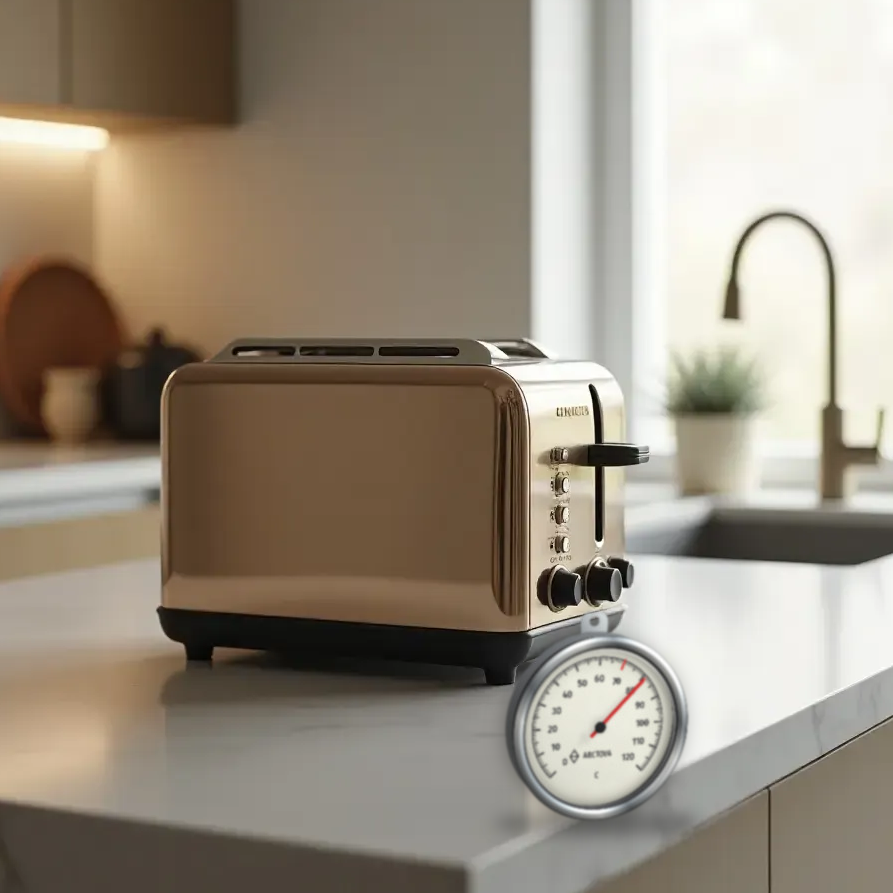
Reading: 80 °C
